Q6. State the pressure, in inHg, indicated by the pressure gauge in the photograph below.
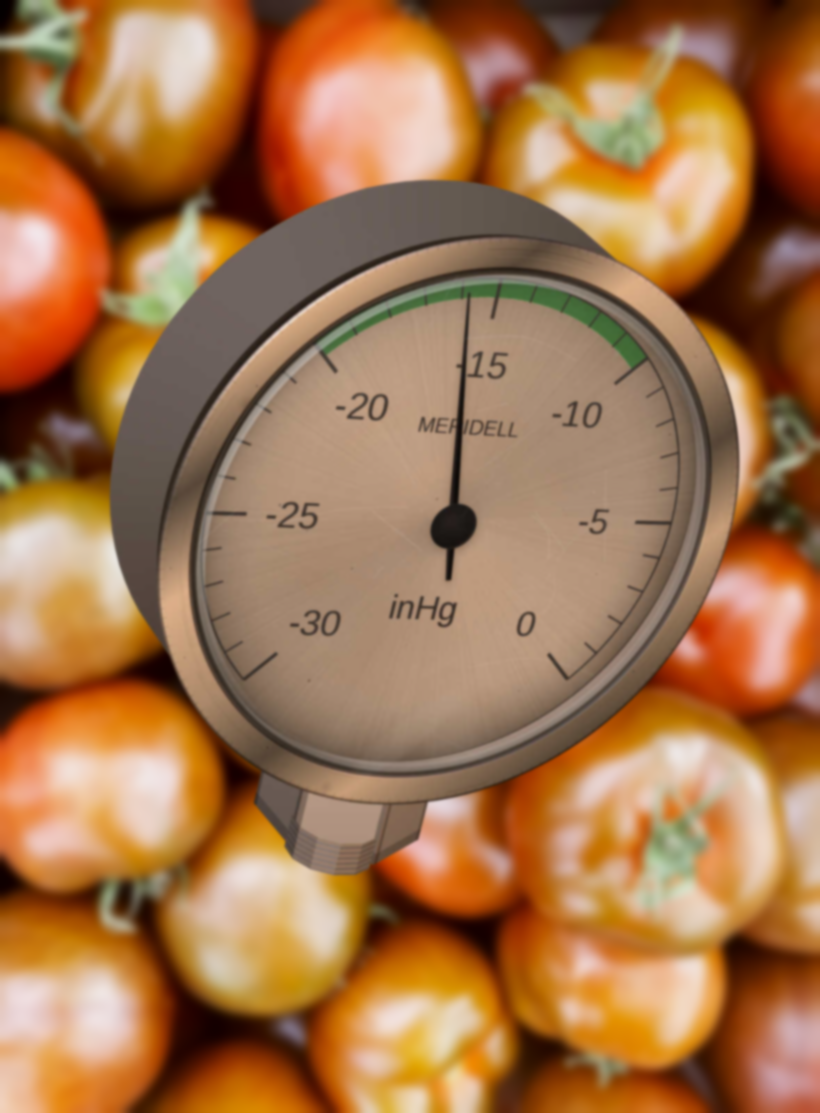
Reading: -16 inHg
